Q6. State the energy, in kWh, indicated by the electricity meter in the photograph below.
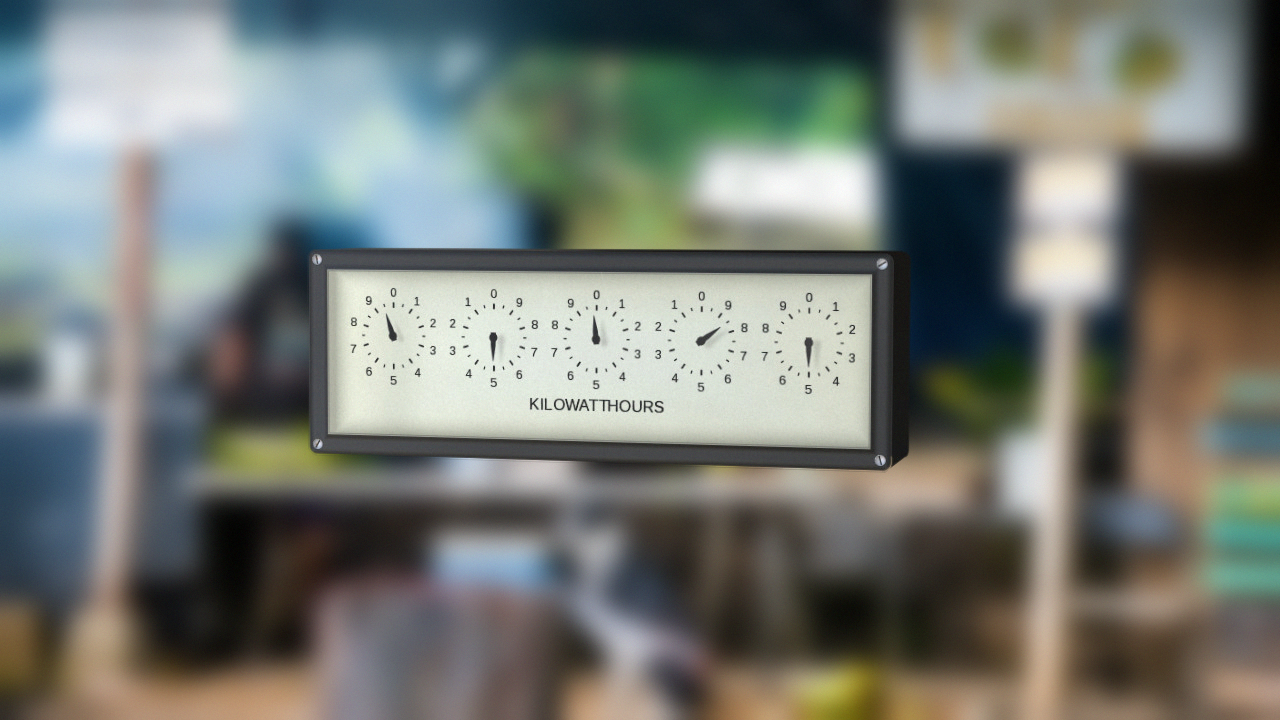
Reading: 94985 kWh
